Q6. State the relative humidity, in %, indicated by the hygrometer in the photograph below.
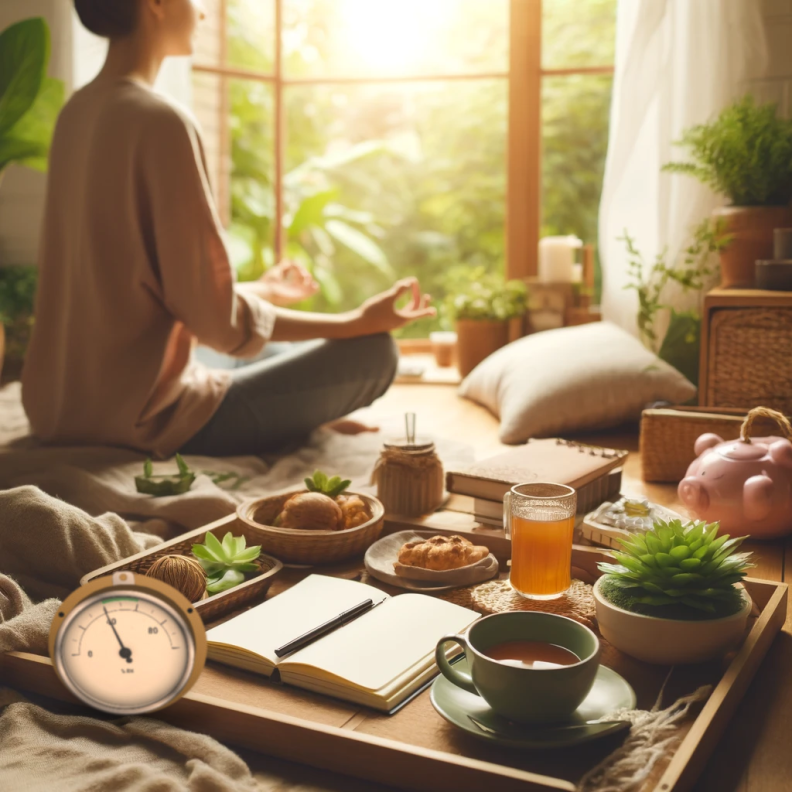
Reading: 40 %
